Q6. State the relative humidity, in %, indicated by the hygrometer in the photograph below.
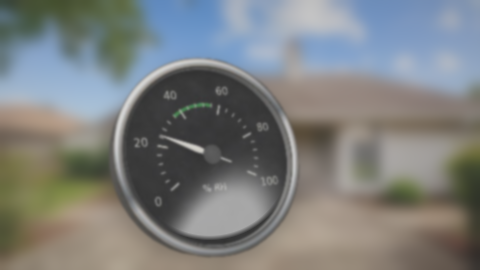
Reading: 24 %
